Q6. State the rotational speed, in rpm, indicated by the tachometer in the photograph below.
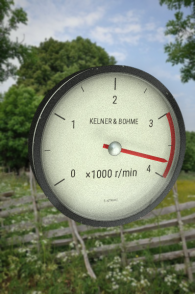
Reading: 3750 rpm
